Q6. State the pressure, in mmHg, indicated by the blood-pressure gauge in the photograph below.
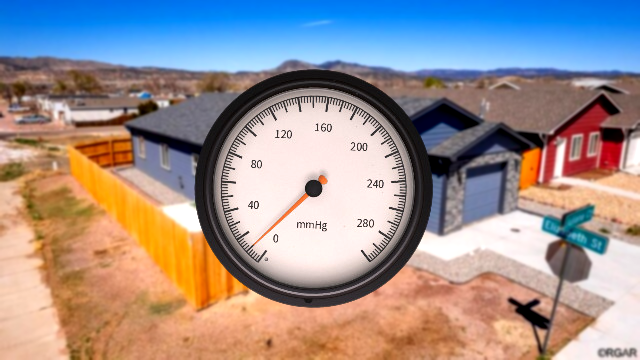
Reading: 10 mmHg
